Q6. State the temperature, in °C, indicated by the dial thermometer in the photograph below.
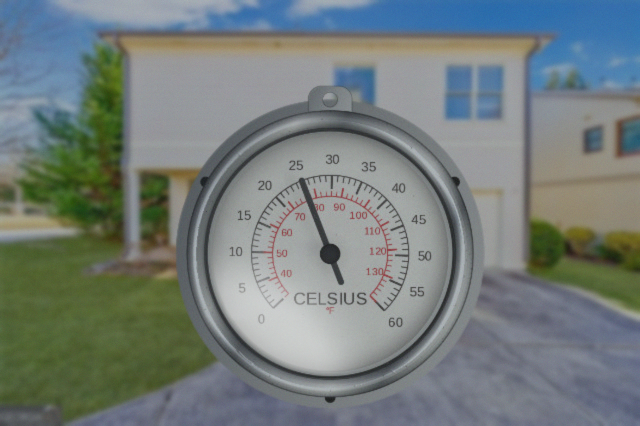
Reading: 25 °C
